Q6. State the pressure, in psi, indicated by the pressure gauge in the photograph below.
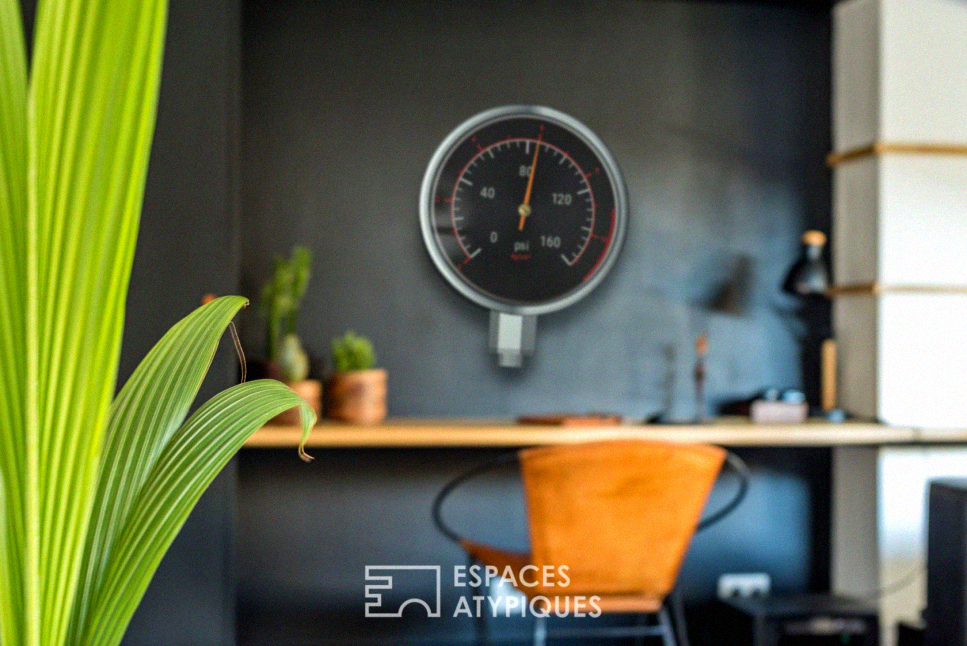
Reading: 85 psi
